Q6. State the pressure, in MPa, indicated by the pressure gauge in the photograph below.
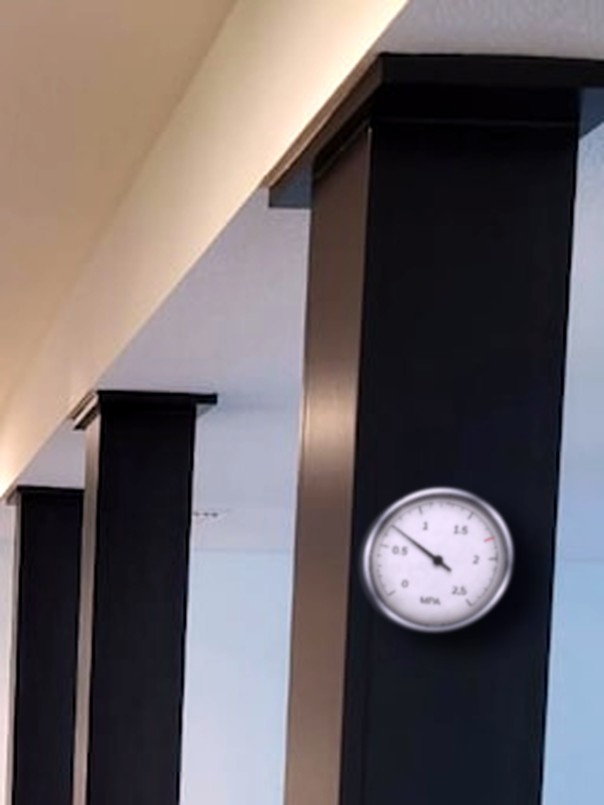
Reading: 0.7 MPa
